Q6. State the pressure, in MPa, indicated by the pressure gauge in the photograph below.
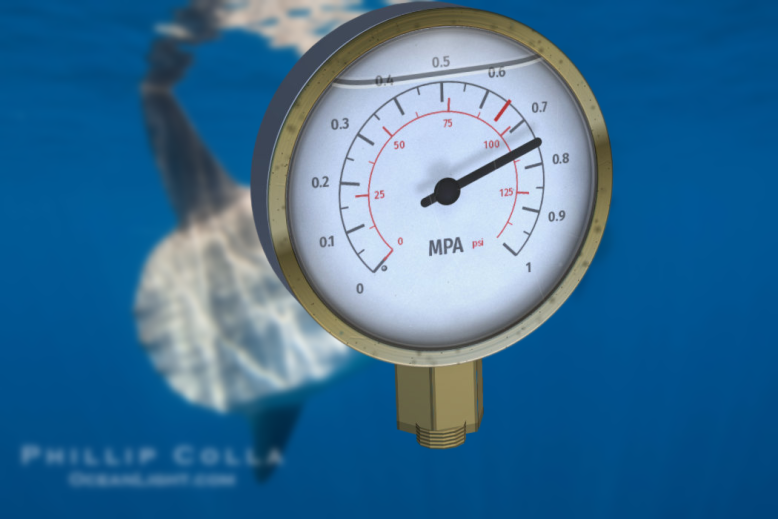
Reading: 0.75 MPa
